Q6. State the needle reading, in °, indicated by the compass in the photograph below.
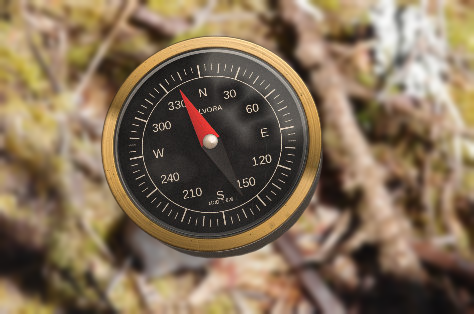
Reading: 340 °
